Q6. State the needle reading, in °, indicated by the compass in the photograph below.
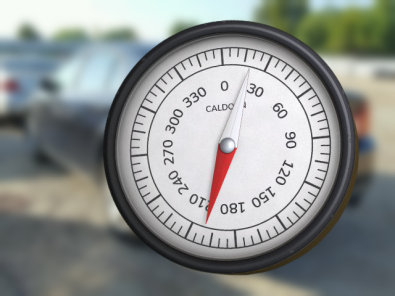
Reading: 200 °
